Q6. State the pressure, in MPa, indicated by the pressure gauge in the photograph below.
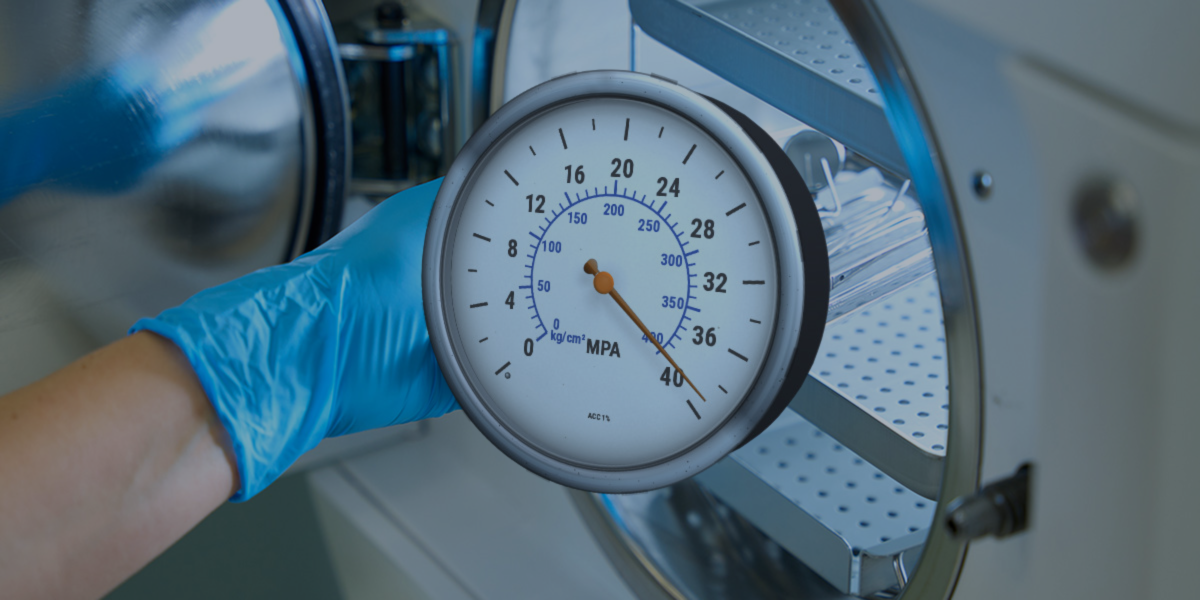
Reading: 39 MPa
